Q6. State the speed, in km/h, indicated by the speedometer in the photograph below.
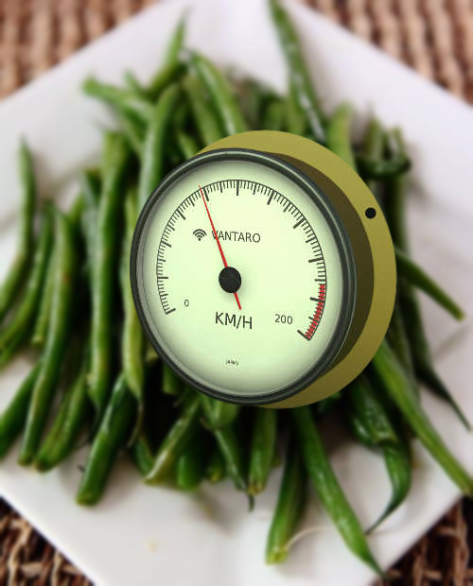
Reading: 80 km/h
